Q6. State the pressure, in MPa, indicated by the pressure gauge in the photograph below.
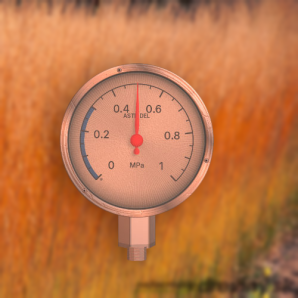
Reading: 0.5 MPa
